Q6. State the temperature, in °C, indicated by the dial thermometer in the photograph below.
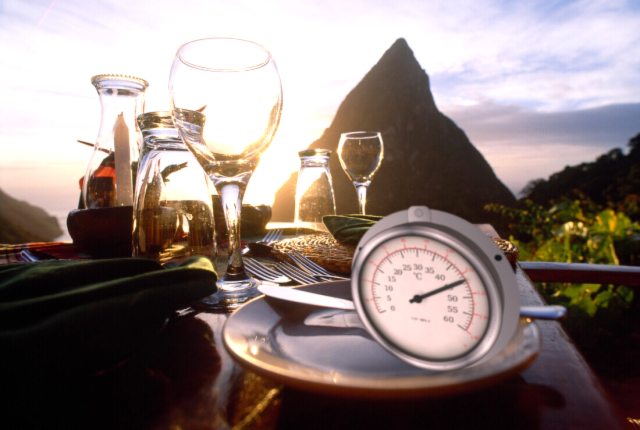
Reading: 45 °C
